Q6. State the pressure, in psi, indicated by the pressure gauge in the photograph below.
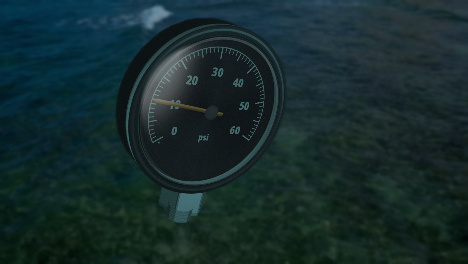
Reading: 10 psi
